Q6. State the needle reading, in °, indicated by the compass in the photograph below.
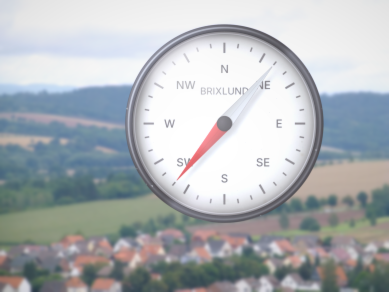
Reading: 220 °
